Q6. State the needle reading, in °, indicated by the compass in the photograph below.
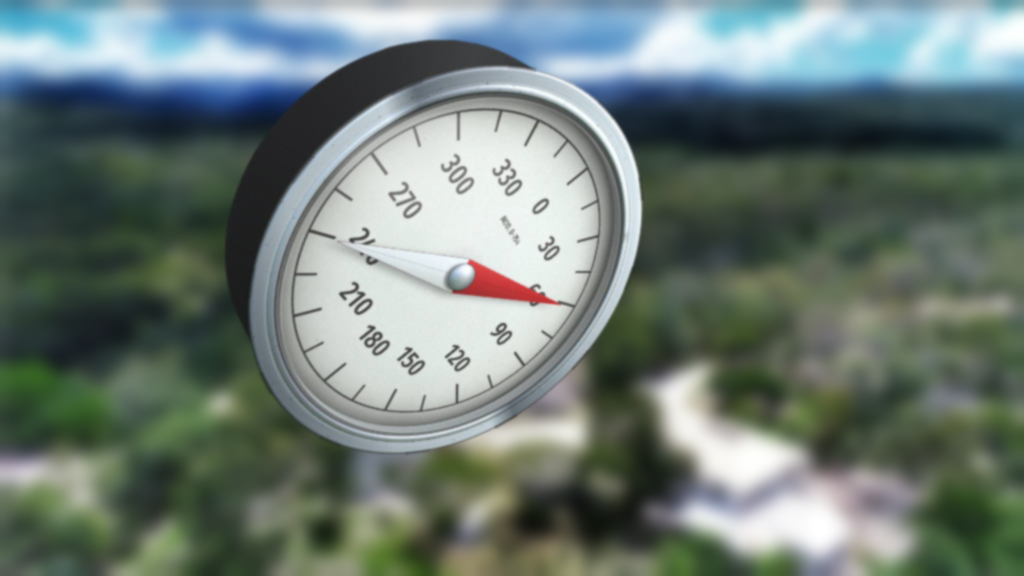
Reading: 60 °
